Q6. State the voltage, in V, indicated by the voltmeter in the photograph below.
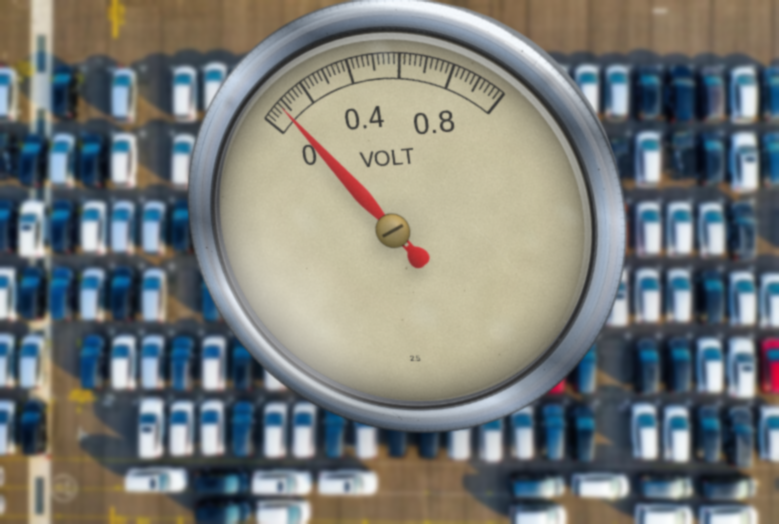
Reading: 0.1 V
